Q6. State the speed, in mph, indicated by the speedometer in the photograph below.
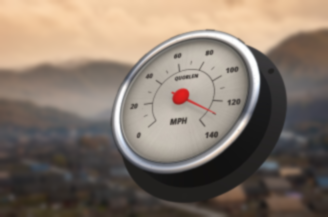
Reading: 130 mph
